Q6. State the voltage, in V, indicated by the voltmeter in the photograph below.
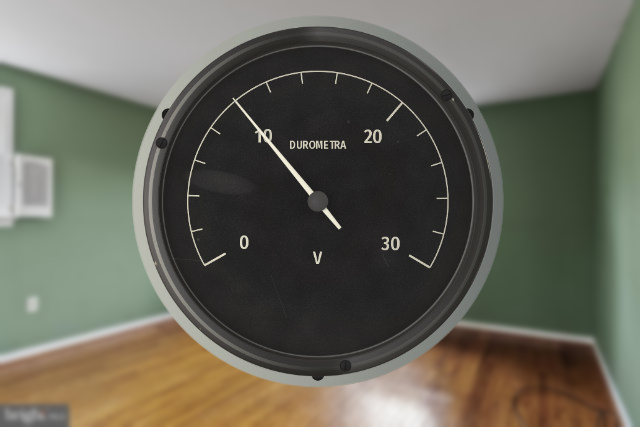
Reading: 10 V
